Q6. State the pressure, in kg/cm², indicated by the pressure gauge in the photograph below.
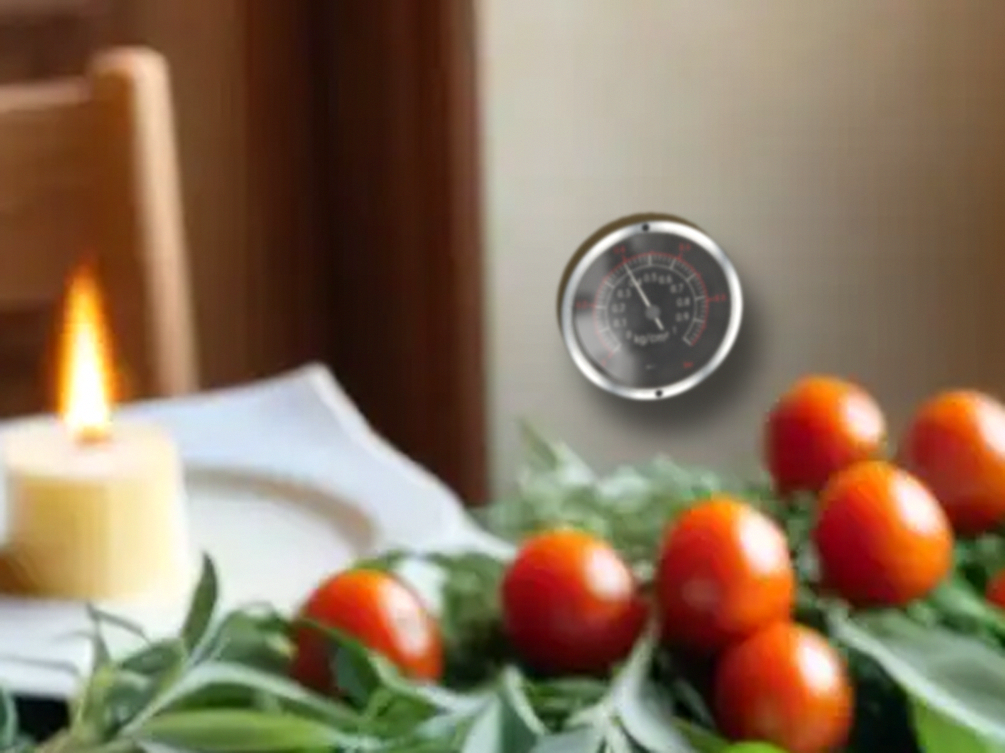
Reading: 0.4 kg/cm²
